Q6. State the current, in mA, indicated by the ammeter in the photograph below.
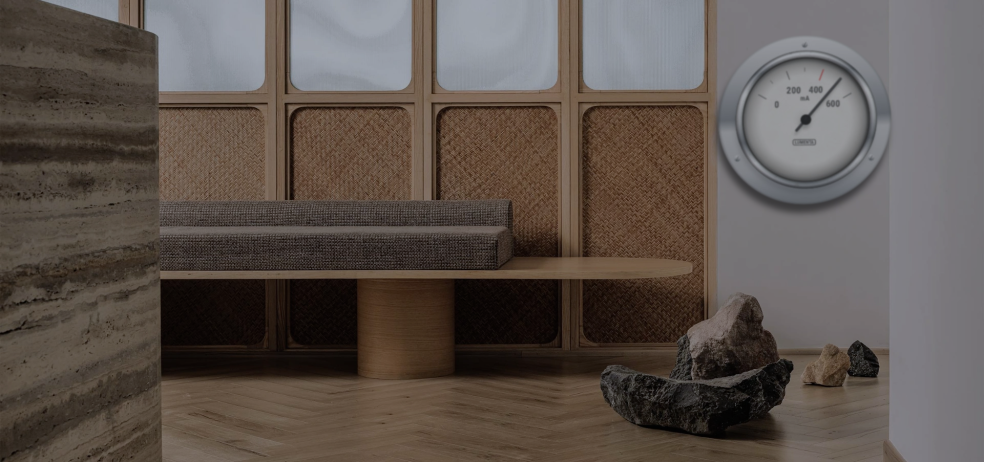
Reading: 500 mA
